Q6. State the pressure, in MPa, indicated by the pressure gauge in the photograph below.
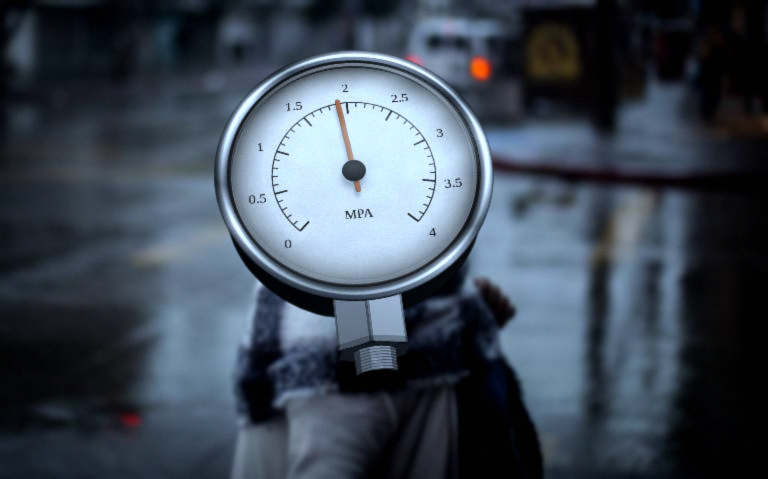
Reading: 1.9 MPa
